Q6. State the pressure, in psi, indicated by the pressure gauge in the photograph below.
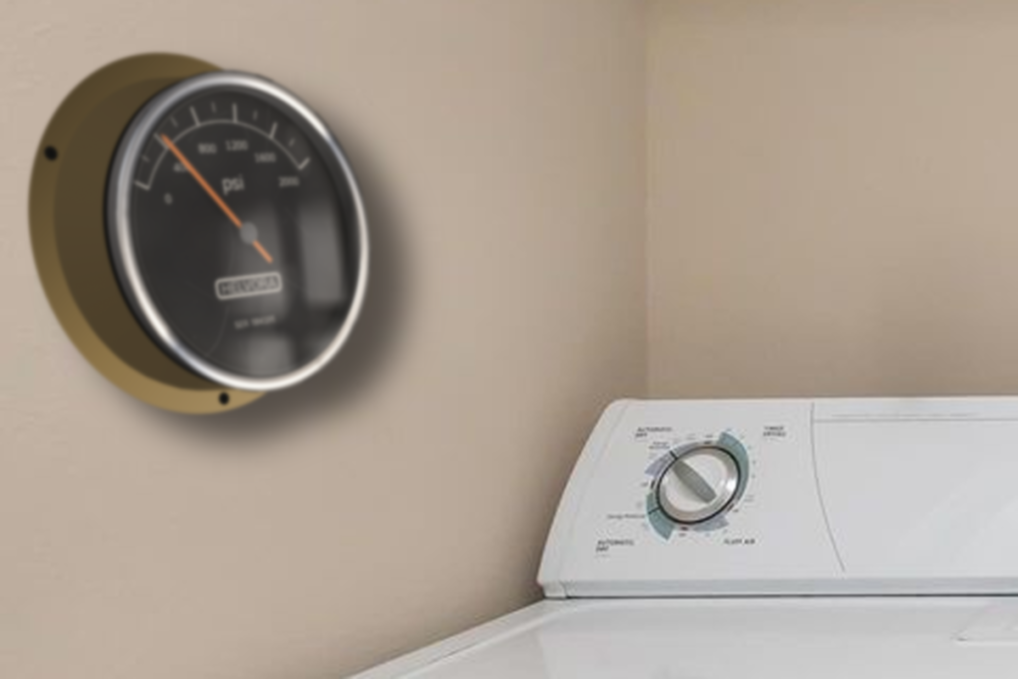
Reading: 400 psi
